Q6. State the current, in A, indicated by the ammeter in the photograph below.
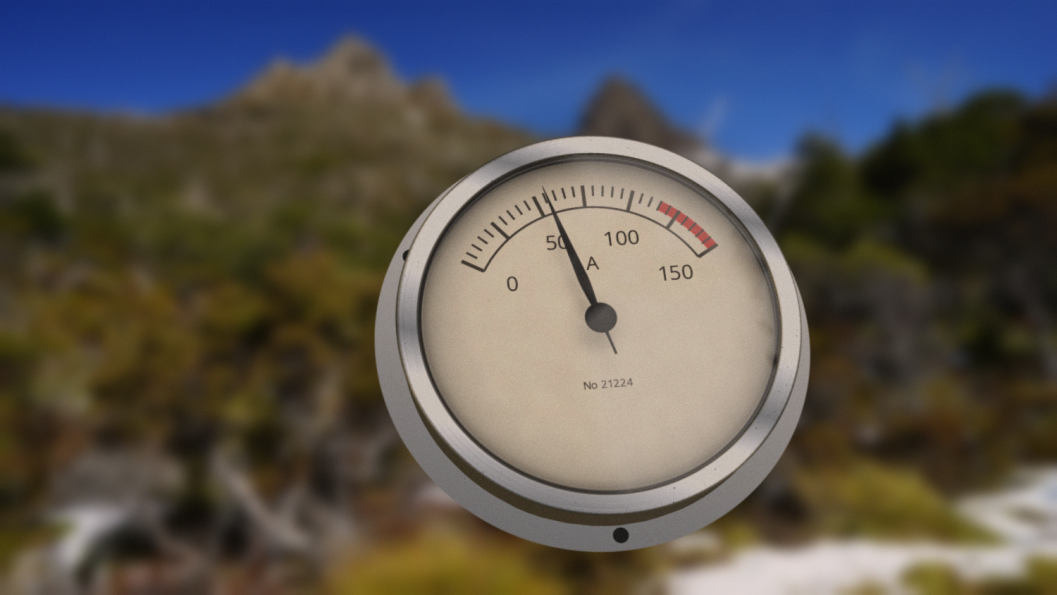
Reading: 55 A
